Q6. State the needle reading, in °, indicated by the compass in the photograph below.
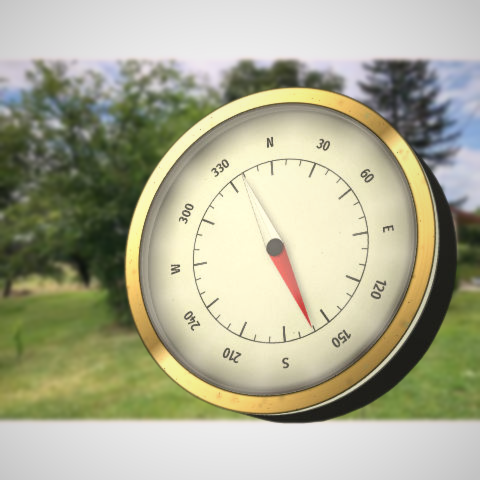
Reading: 160 °
